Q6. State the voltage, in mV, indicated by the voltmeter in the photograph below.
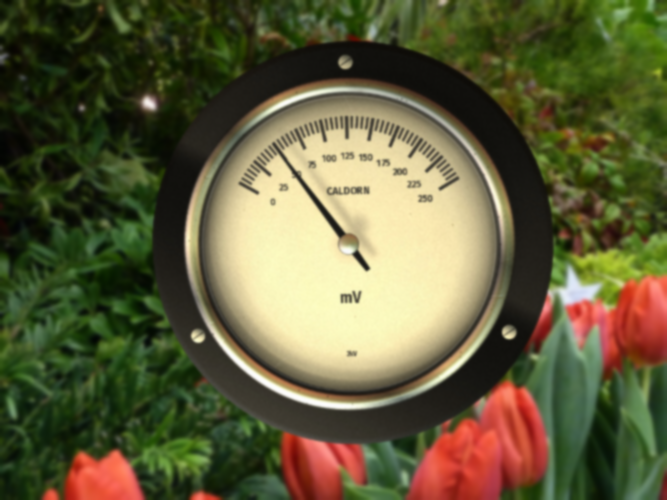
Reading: 50 mV
